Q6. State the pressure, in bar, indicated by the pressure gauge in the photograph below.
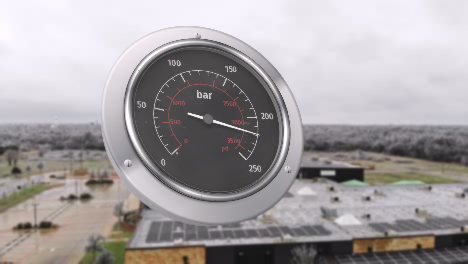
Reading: 220 bar
